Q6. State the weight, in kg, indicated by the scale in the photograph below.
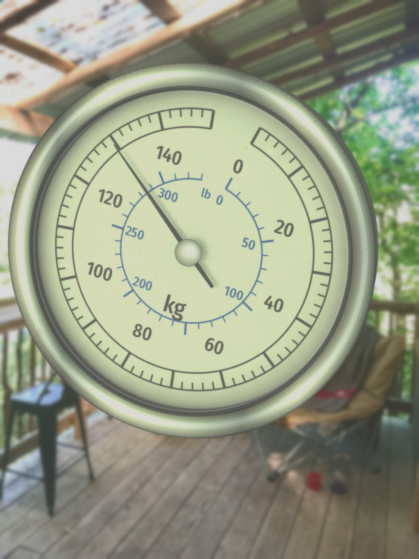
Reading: 130 kg
